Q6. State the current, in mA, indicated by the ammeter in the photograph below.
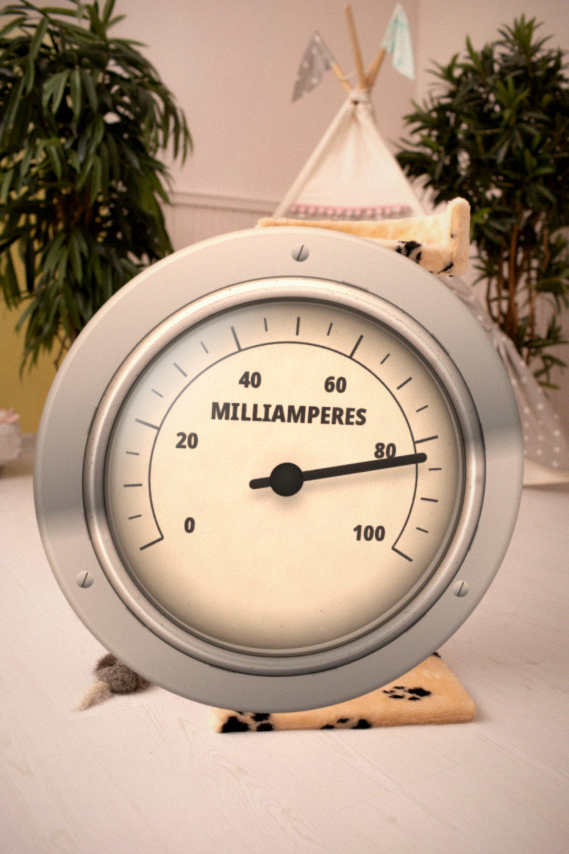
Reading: 82.5 mA
